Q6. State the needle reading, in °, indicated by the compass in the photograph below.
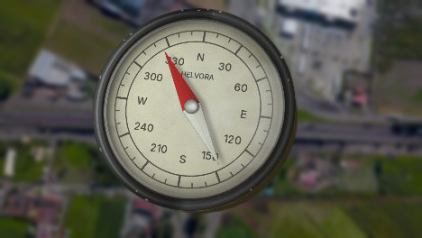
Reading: 325 °
